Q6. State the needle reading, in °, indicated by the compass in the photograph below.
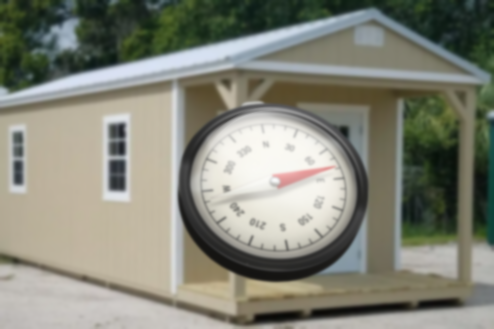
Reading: 80 °
